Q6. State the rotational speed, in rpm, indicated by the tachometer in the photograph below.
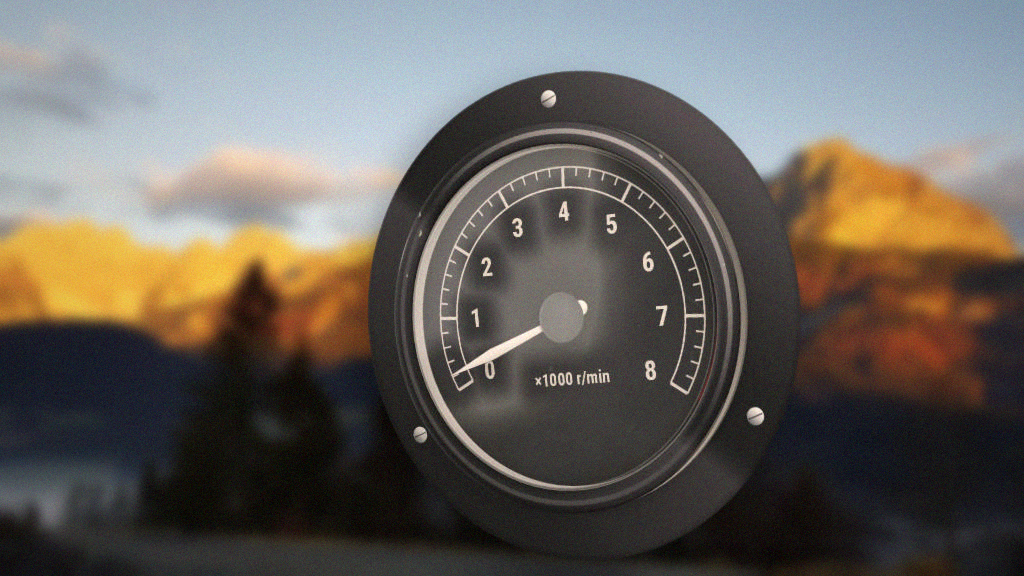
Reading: 200 rpm
